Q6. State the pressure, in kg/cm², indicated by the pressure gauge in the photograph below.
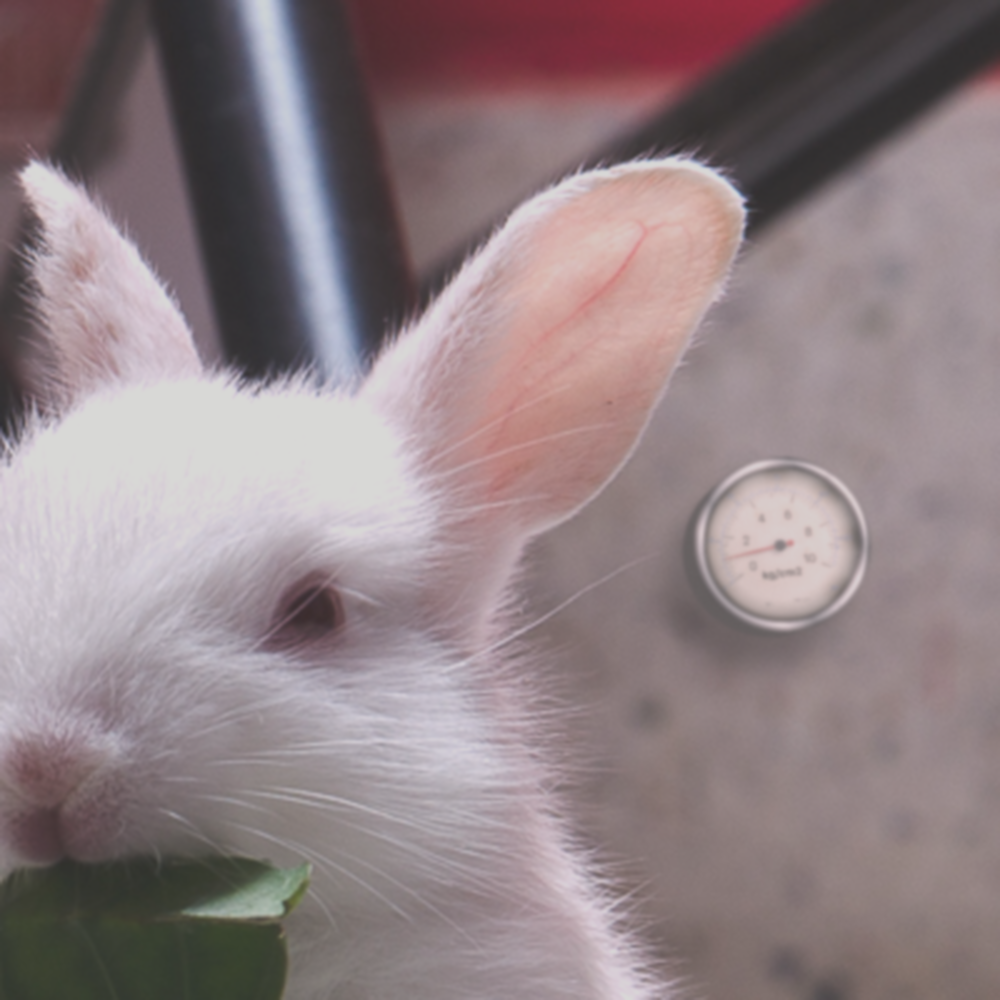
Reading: 1 kg/cm²
